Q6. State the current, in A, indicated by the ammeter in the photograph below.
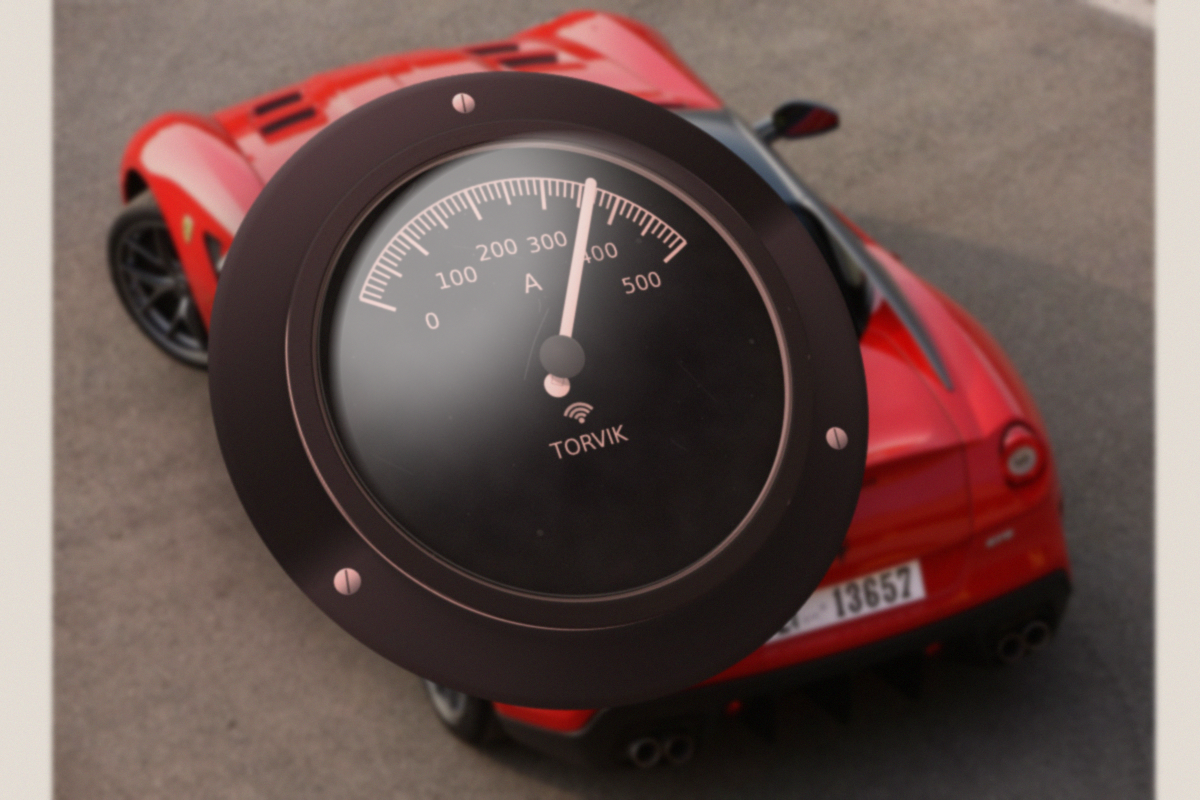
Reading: 360 A
